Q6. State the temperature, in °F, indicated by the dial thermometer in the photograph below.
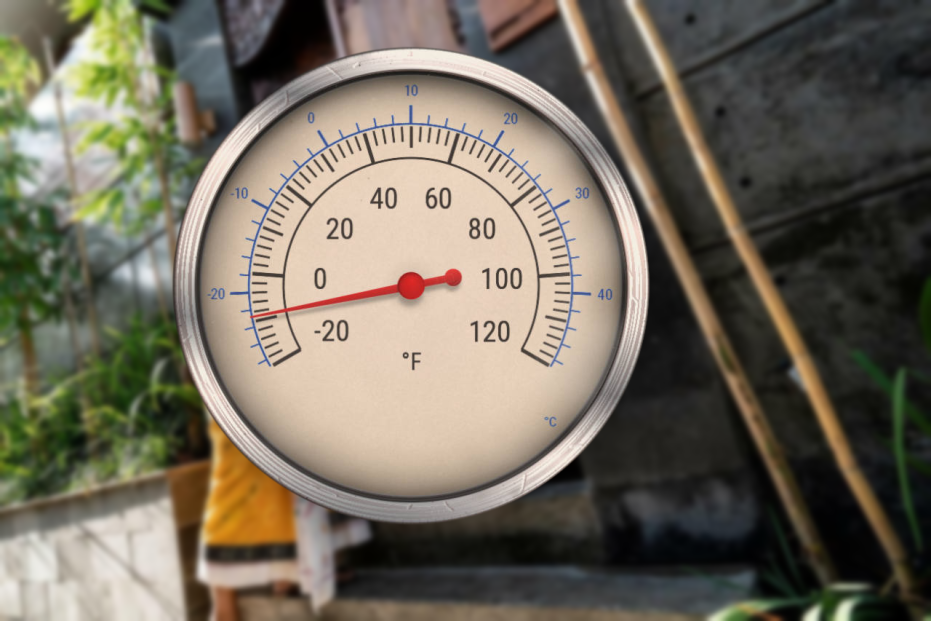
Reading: -9 °F
